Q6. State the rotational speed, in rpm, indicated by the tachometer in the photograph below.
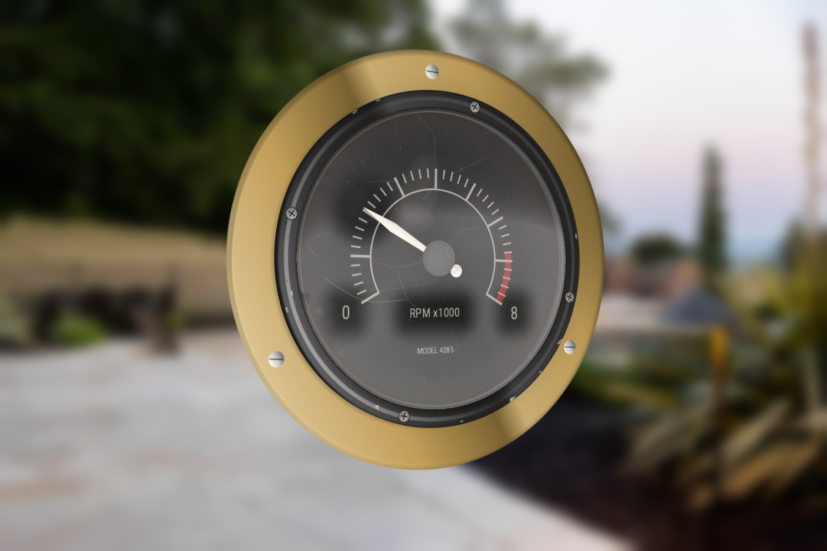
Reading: 2000 rpm
